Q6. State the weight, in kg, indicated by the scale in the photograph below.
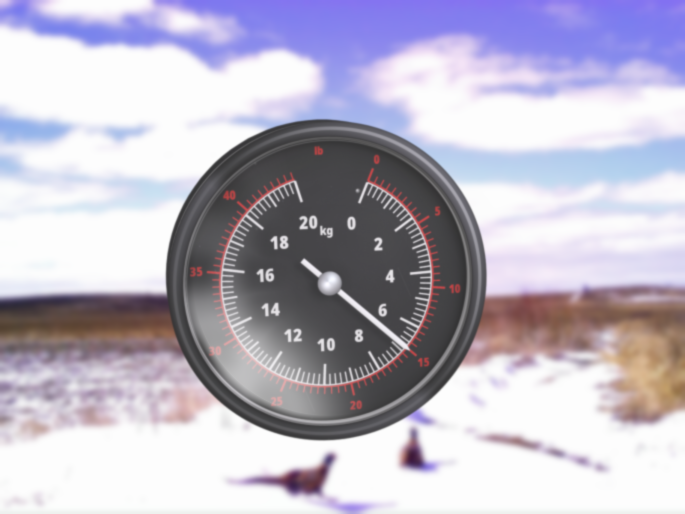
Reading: 6.8 kg
